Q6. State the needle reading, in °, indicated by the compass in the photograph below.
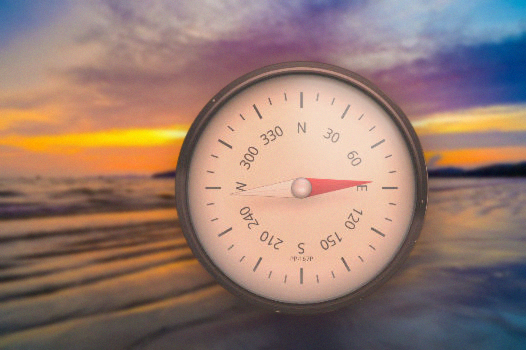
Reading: 85 °
